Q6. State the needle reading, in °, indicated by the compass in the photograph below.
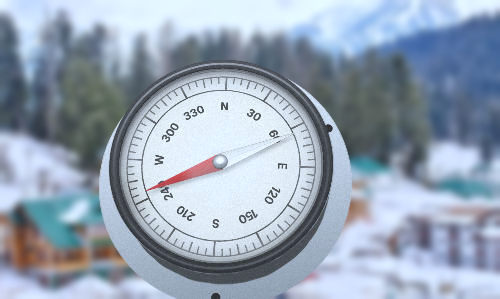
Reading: 245 °
